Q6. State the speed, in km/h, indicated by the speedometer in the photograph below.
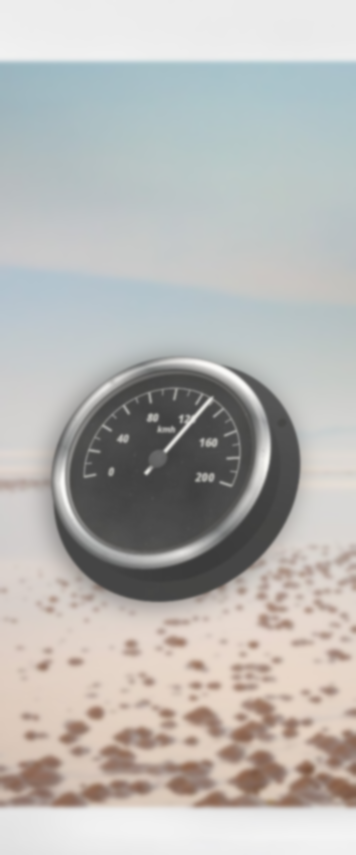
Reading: 130 km/h
